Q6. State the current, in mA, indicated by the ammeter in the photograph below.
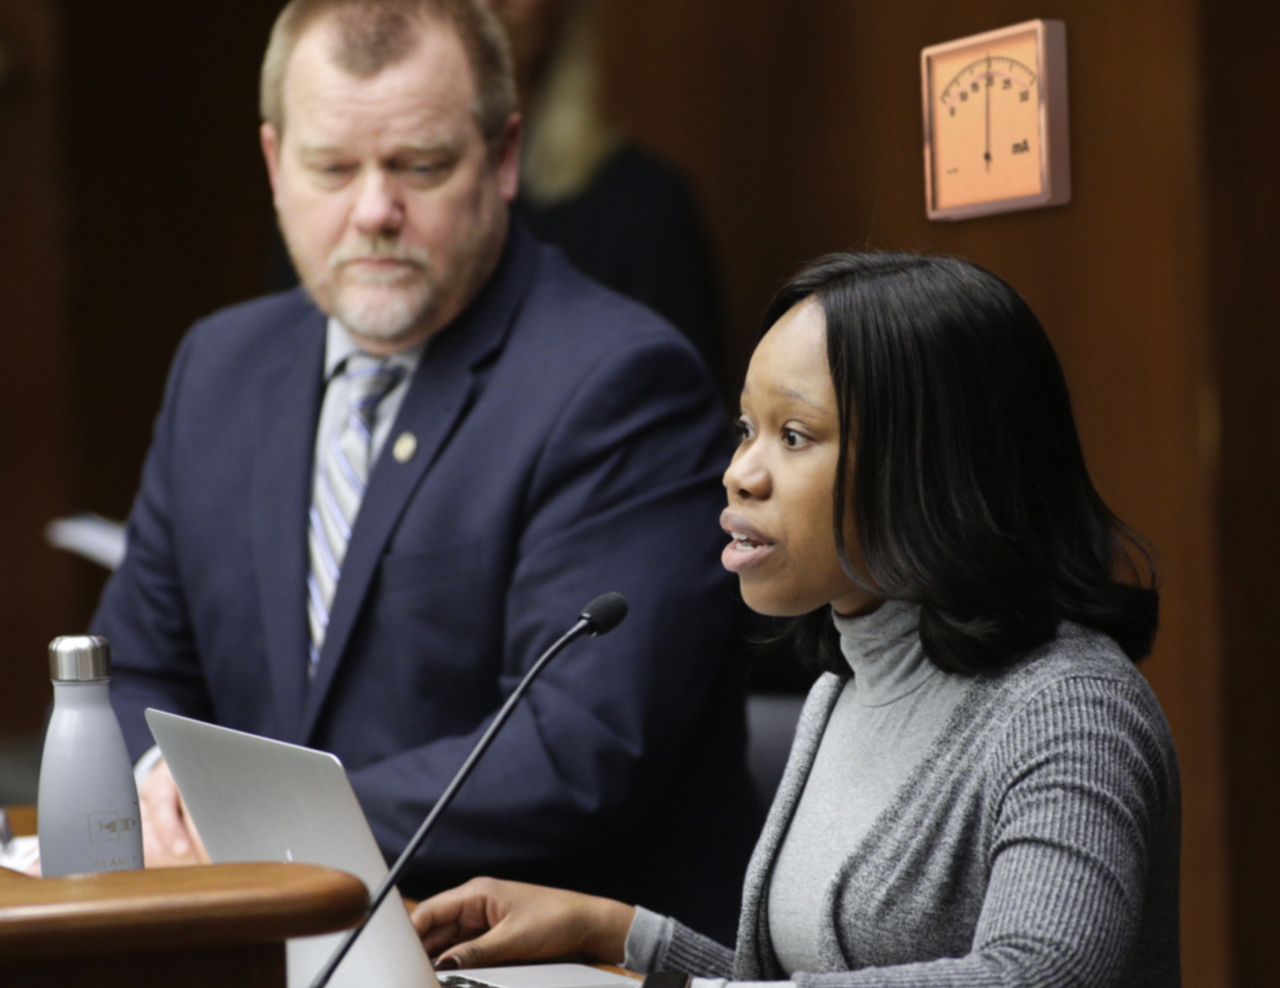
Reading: 20 mA
